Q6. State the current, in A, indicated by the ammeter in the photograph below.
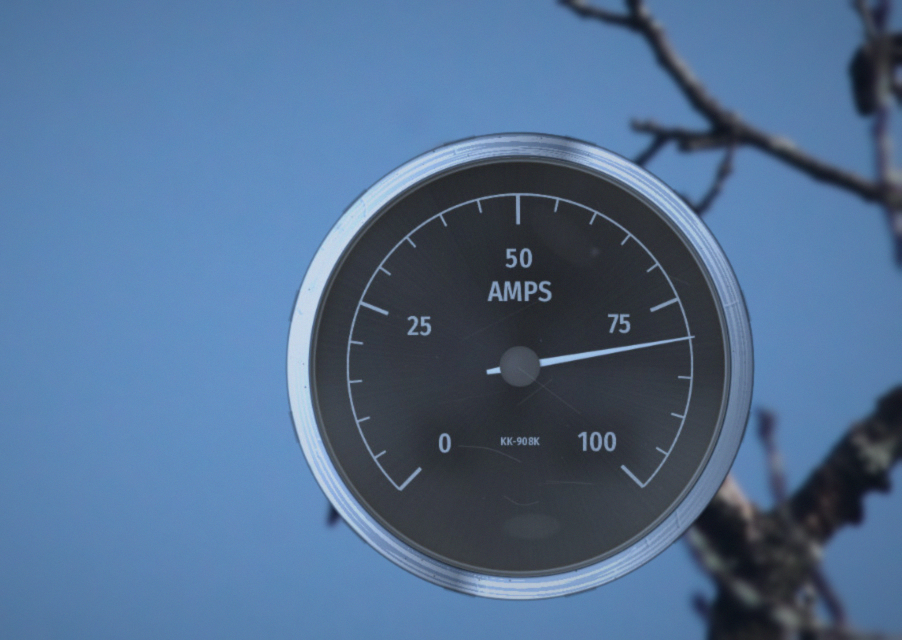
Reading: 80 A
